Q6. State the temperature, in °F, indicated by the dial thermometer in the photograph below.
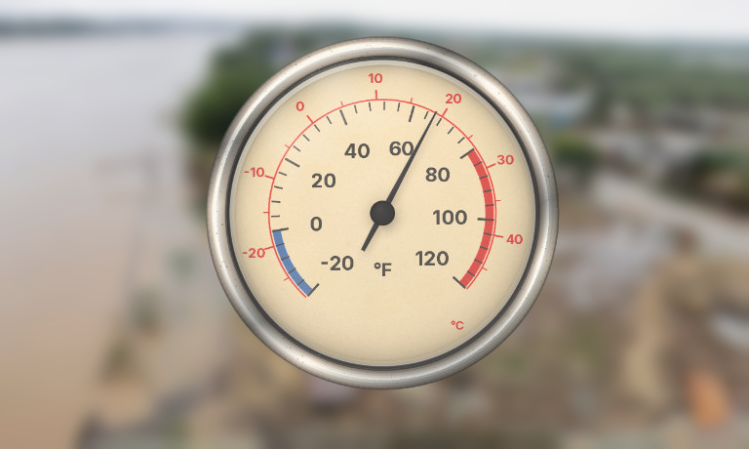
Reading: 66 °F
